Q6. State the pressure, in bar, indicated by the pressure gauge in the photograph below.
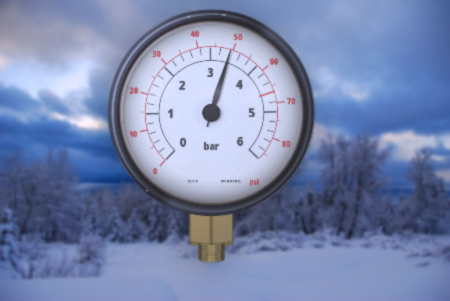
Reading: 3.4 bar
